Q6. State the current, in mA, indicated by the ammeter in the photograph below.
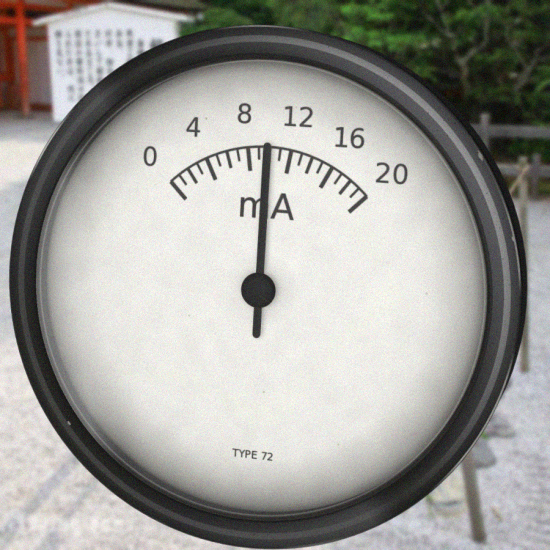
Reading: 10 mA
